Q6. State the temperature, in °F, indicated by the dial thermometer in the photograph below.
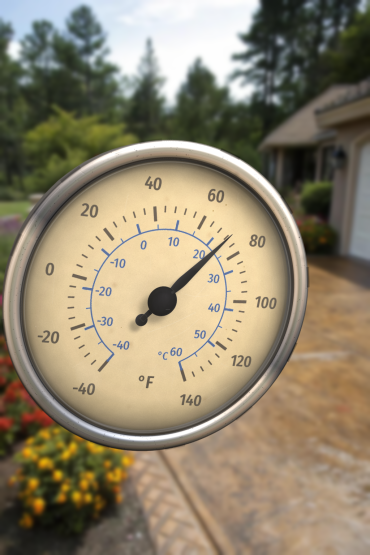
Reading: 72 °F
